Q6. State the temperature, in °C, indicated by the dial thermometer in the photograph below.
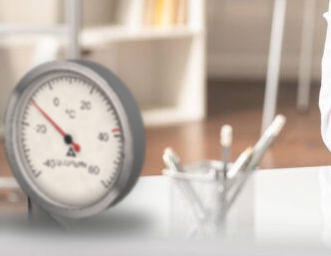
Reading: -10 °C
